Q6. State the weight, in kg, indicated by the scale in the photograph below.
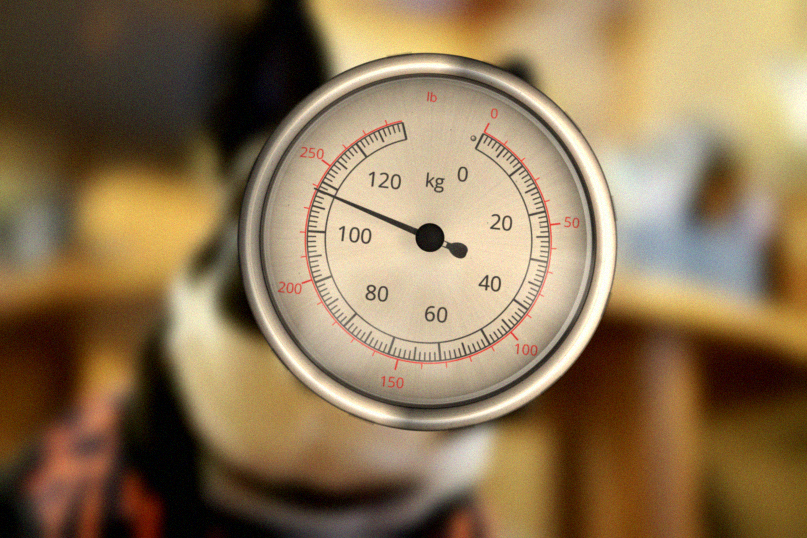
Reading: 108 kg
